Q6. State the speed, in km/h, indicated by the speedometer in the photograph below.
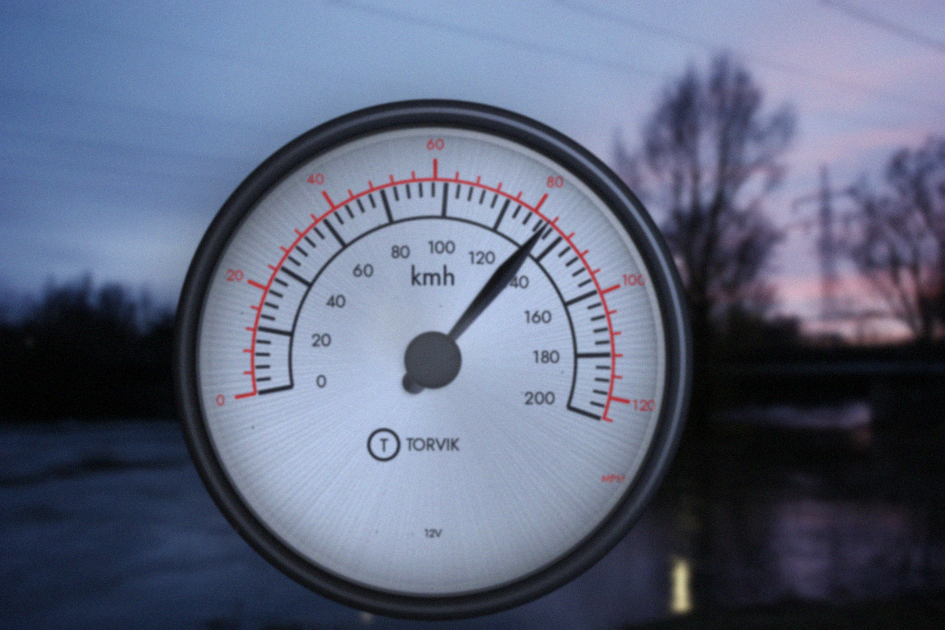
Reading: 134 km/h
